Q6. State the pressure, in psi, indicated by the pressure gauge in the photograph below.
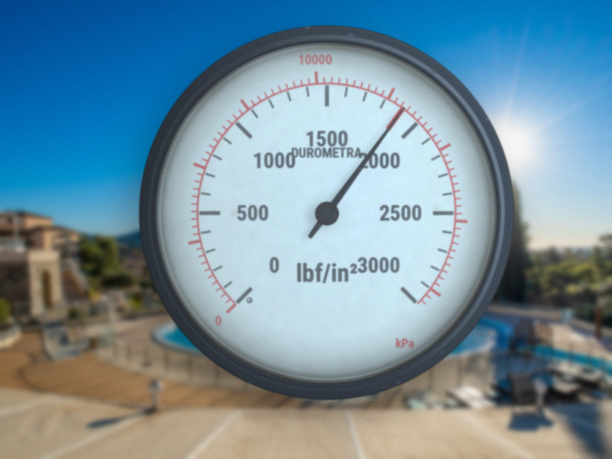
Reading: 1900 psi
